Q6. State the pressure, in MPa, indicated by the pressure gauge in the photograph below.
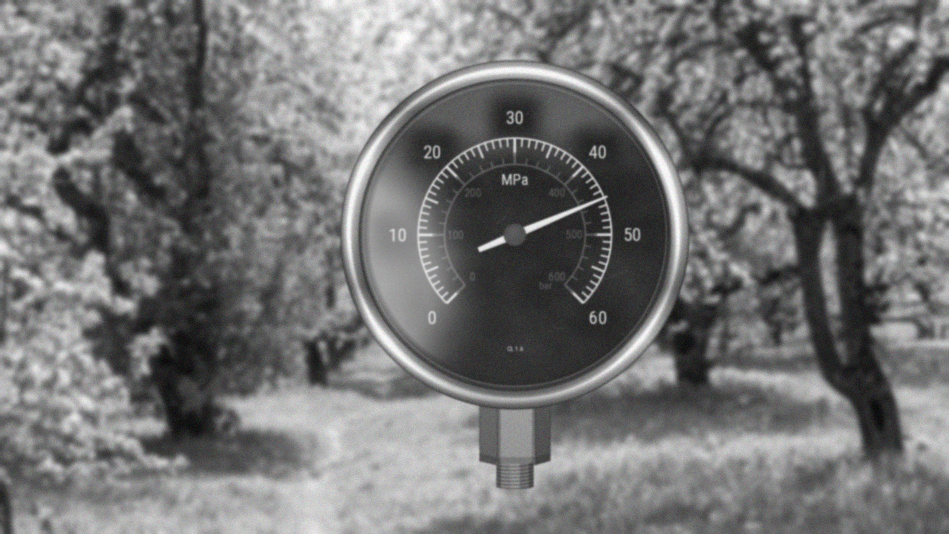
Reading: 45 MPa
